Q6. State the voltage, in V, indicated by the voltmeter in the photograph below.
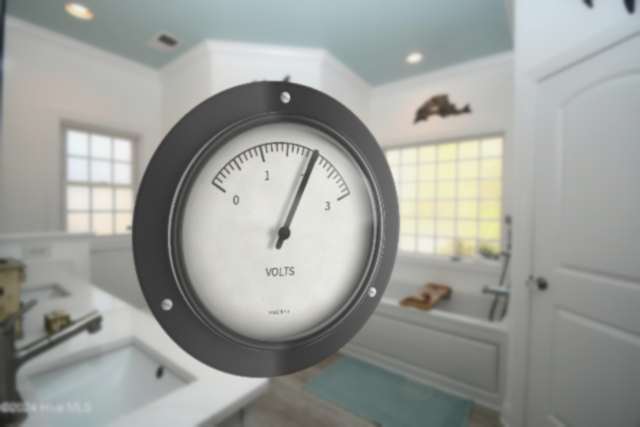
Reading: 2 V
